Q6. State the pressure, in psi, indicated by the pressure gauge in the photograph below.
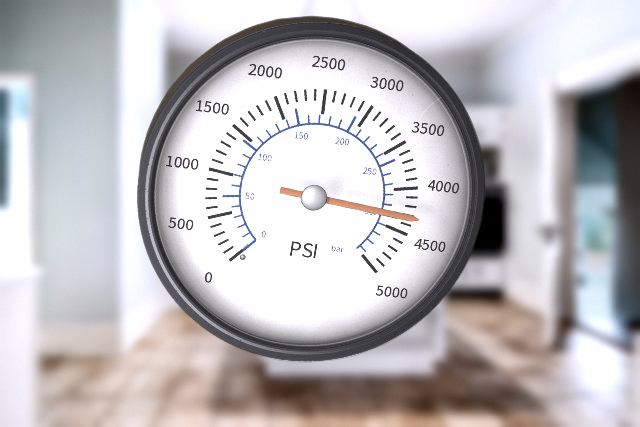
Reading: 4300 psi
